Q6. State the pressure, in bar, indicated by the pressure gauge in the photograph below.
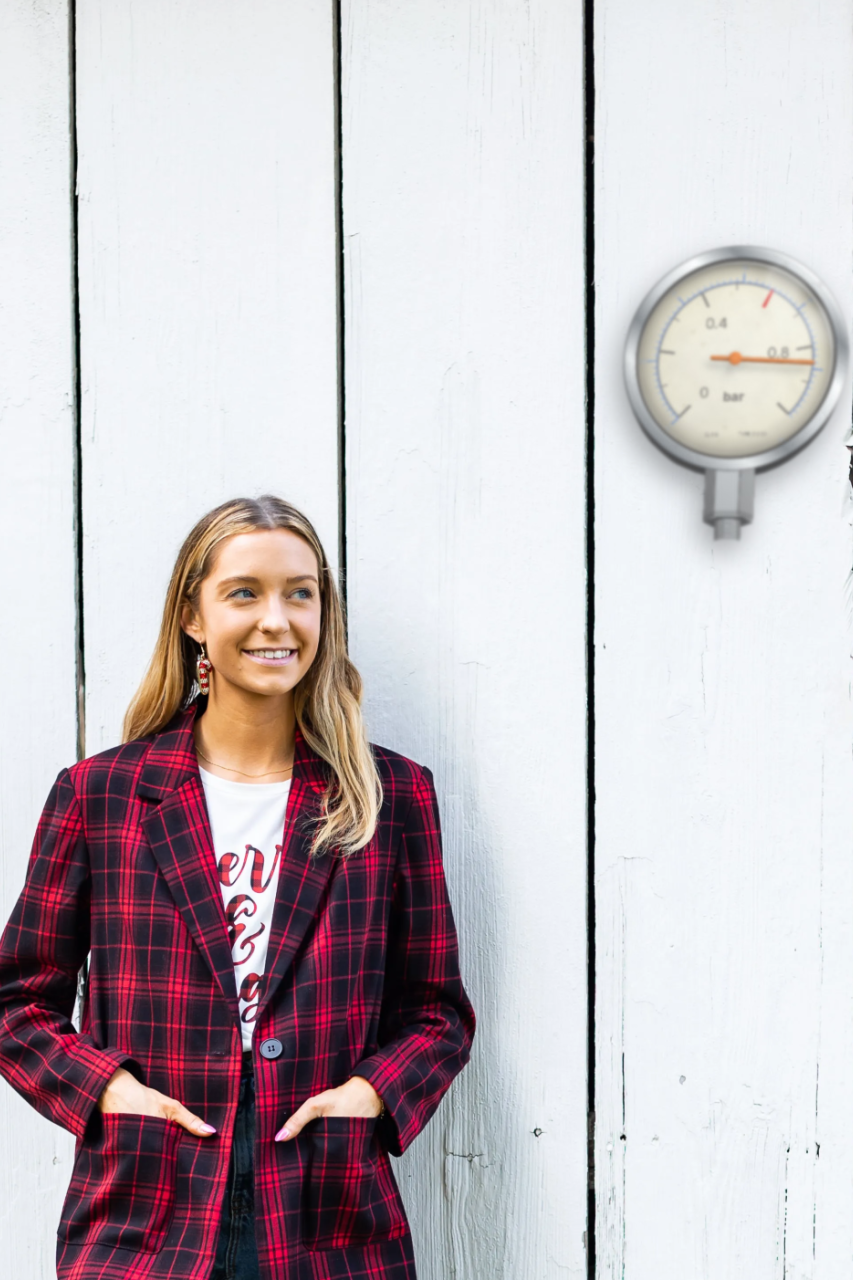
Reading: 0.85 bar
